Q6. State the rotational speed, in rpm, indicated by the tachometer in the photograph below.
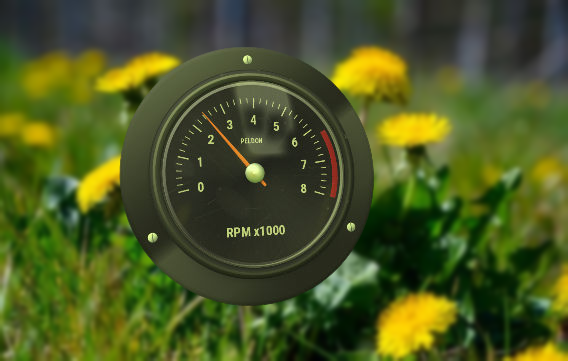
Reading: 2400 rpm
